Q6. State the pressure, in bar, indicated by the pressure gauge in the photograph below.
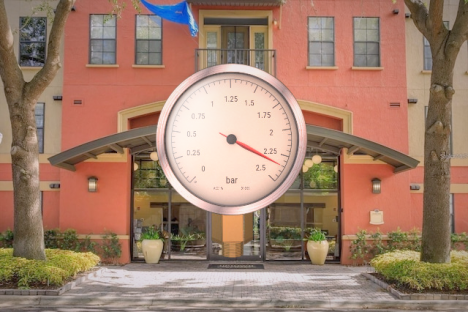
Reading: 2.35 bar
